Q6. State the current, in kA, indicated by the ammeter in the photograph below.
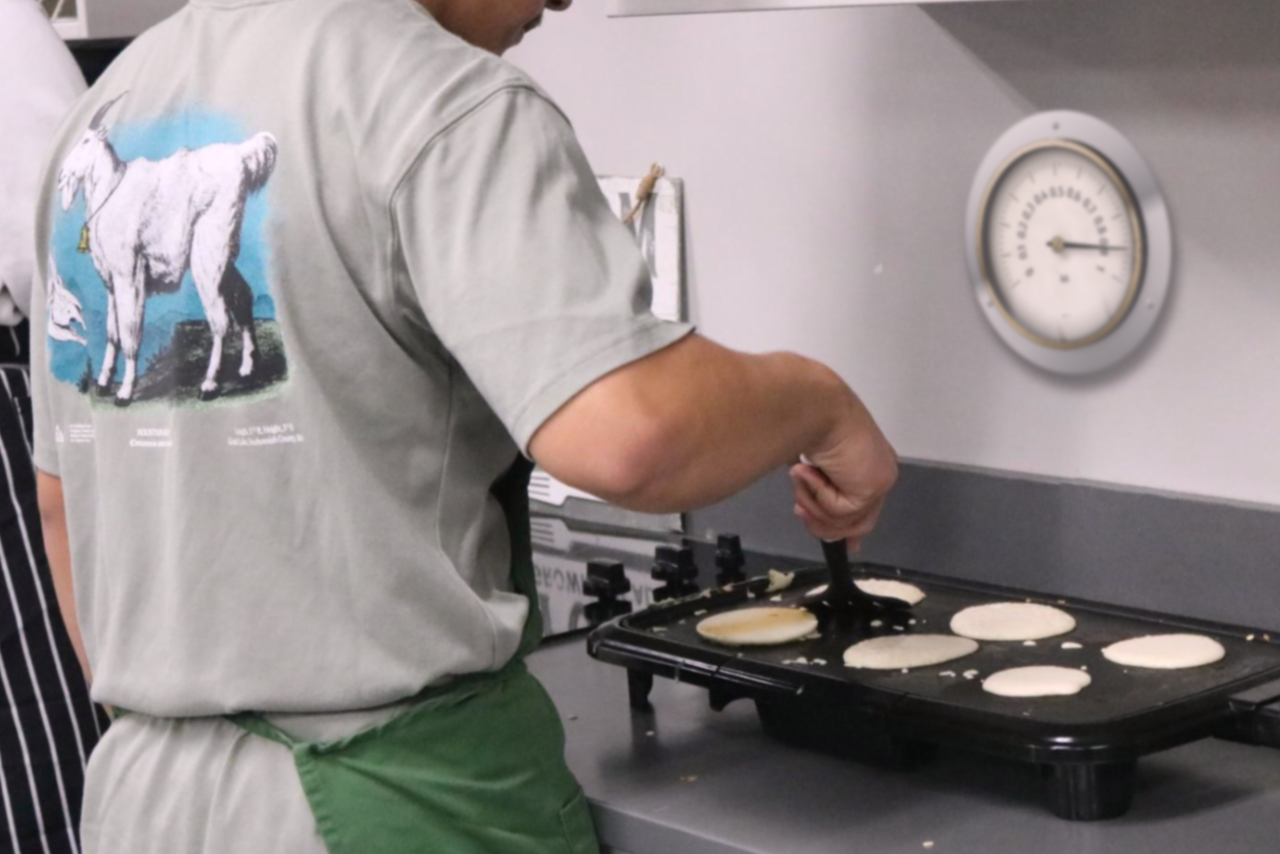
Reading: 0.9 kA
